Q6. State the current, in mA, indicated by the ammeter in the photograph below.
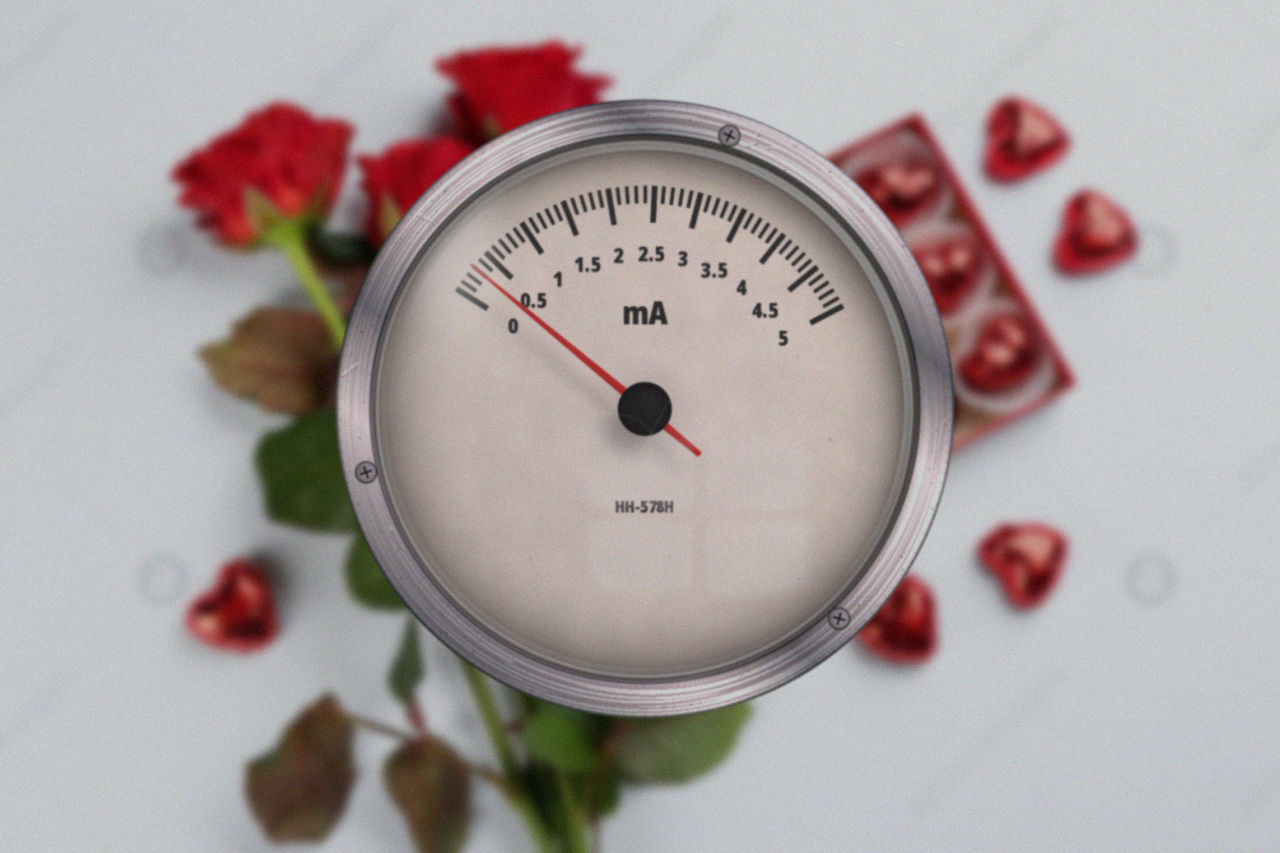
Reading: 0.3 mA
